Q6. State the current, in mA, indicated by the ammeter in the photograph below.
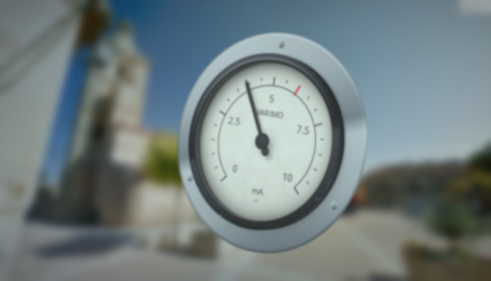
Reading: 4 mA
